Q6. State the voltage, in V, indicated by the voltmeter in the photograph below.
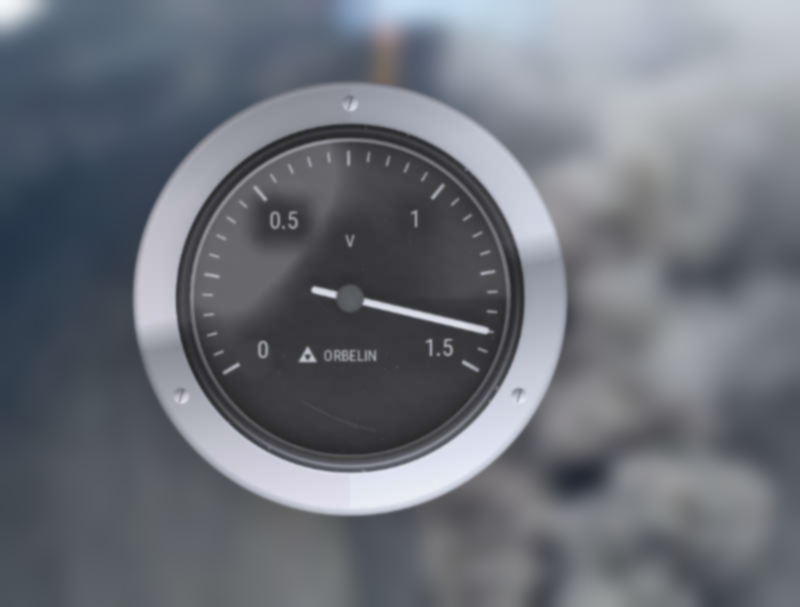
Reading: 1.4 V
